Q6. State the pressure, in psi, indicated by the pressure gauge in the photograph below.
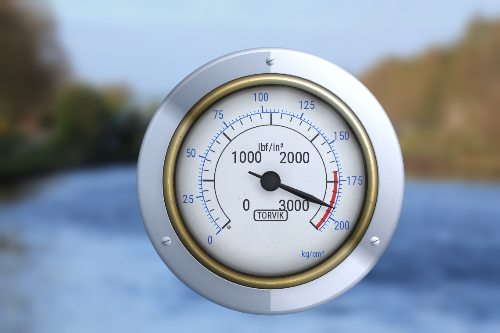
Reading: 2750 psi
